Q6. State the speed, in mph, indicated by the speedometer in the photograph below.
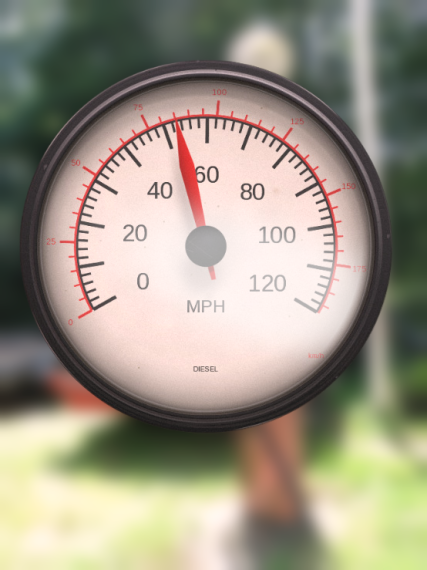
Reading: 53 mph
